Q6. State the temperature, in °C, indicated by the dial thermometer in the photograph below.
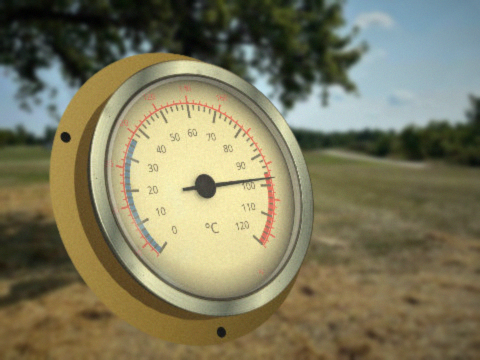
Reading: 98 °C
